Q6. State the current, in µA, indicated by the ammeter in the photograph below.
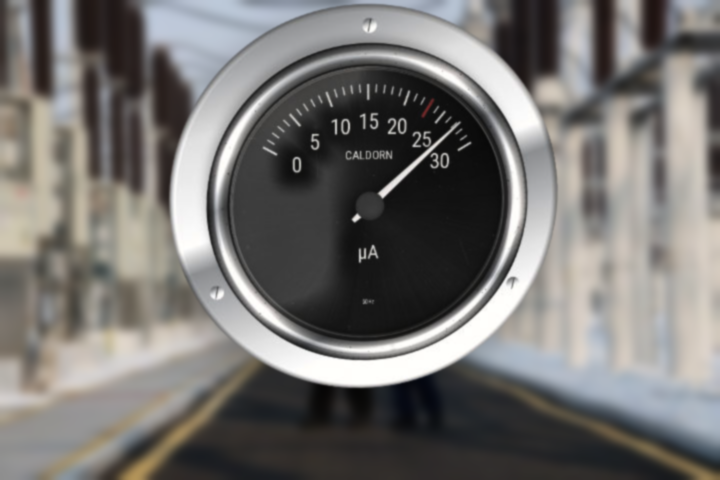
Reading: 27 µA
